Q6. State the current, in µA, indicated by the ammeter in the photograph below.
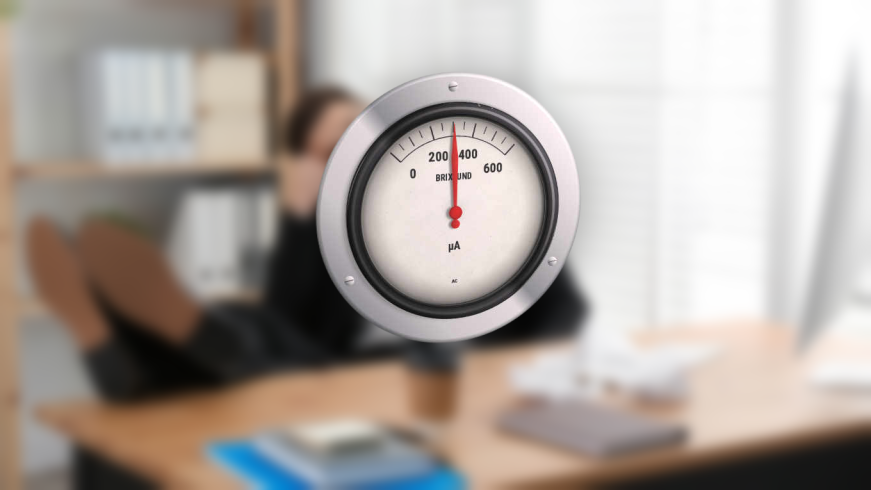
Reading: 300 µA
